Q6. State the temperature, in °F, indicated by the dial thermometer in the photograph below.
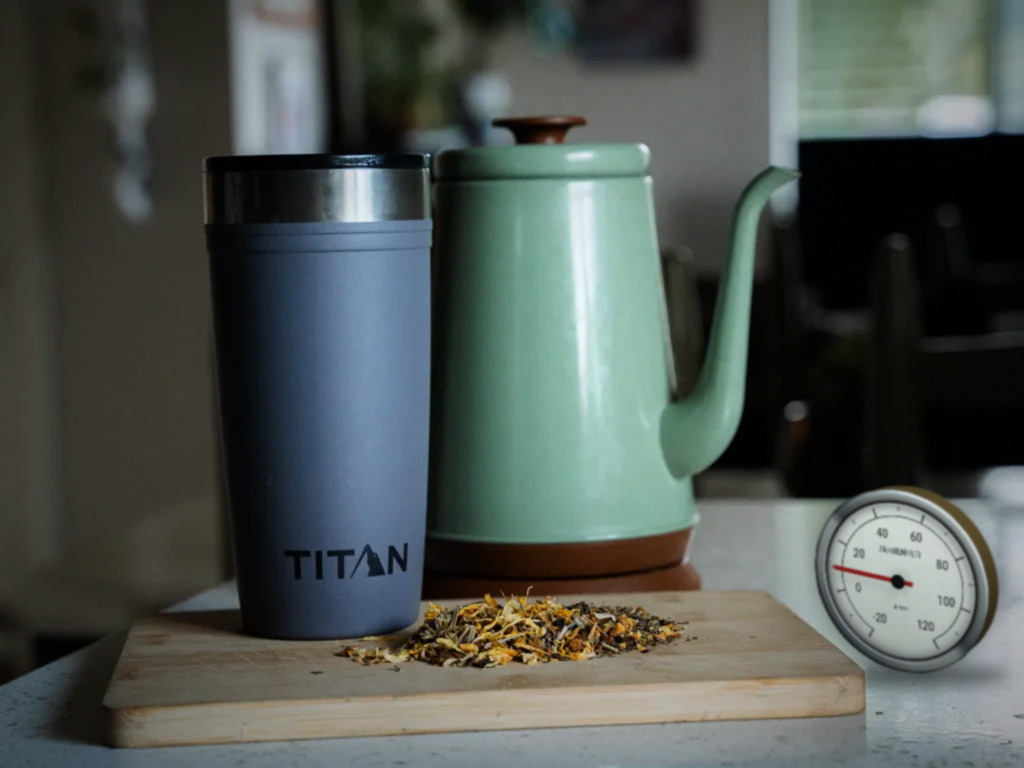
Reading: 10 °F
